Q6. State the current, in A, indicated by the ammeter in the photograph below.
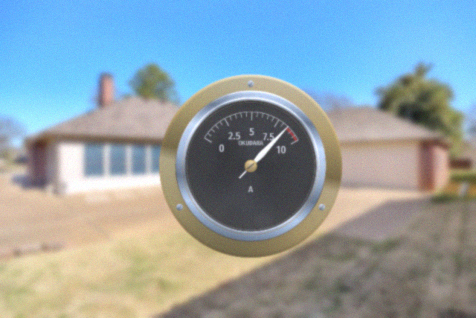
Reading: 8.5 A
